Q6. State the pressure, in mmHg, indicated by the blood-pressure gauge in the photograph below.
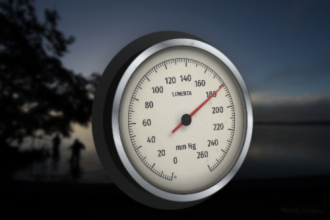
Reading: 180 mmHg
